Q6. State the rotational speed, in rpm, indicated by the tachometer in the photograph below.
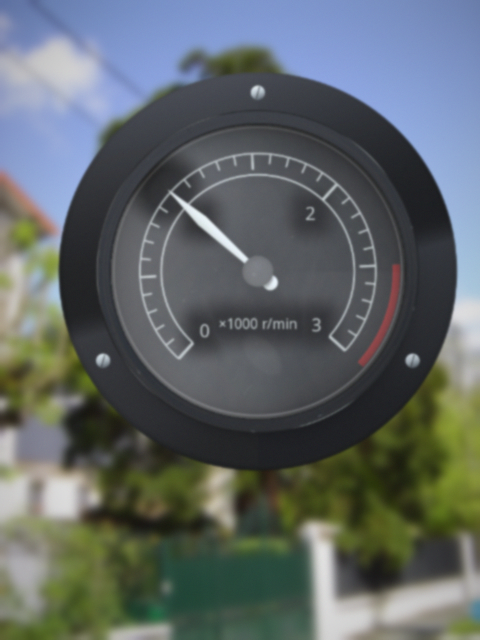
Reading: 1000 rpm
